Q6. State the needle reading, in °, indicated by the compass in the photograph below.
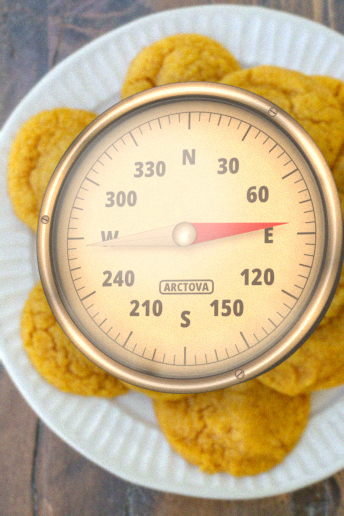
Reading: 85 °
